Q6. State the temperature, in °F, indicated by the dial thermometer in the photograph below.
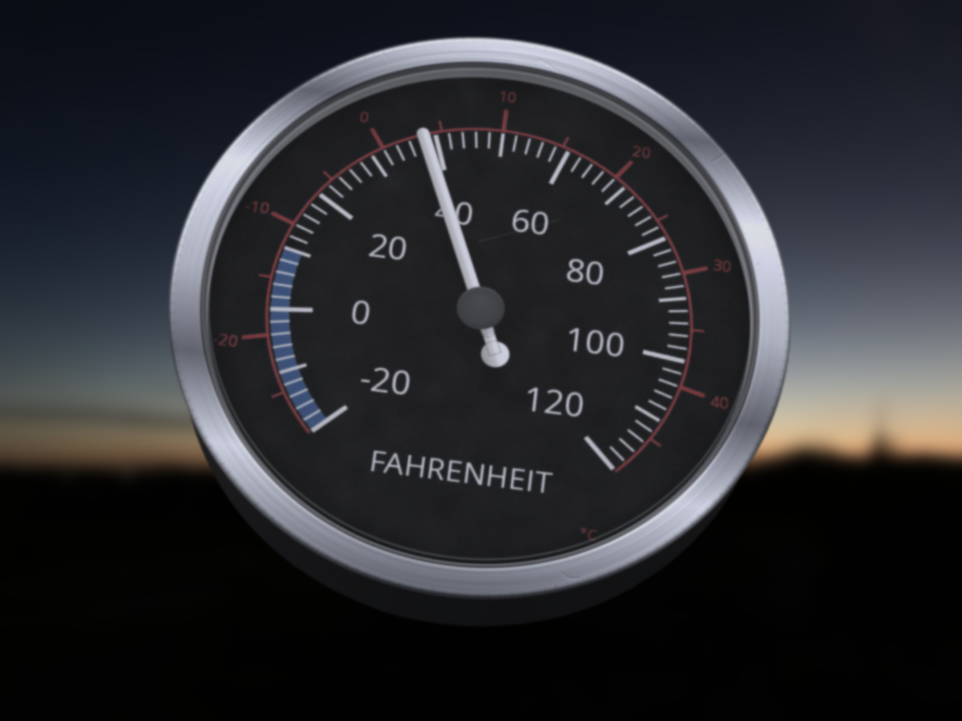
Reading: 38 °F
